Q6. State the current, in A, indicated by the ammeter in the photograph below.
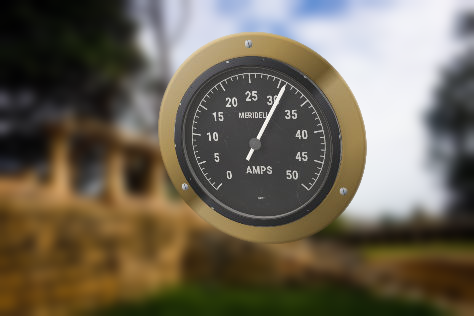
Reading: 31 A
